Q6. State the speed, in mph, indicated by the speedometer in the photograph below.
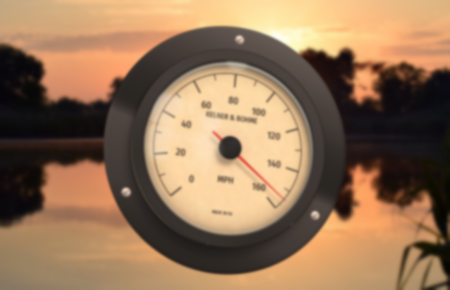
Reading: 155 mph
